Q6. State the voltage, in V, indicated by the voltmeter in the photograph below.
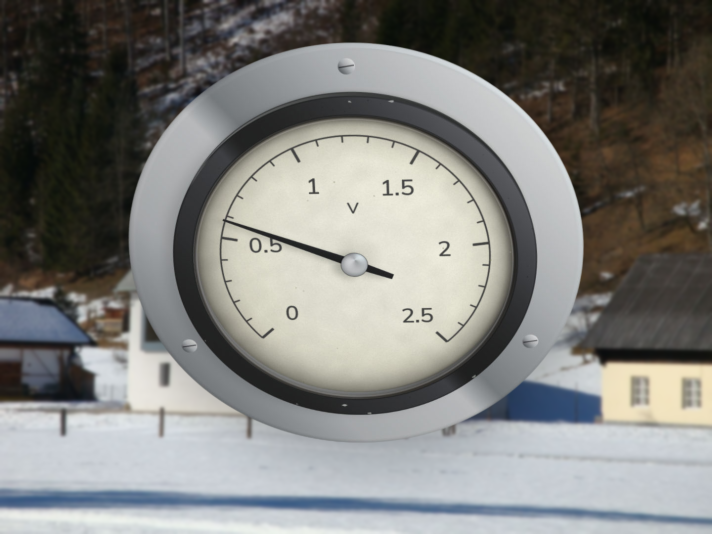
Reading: 0.6 V
